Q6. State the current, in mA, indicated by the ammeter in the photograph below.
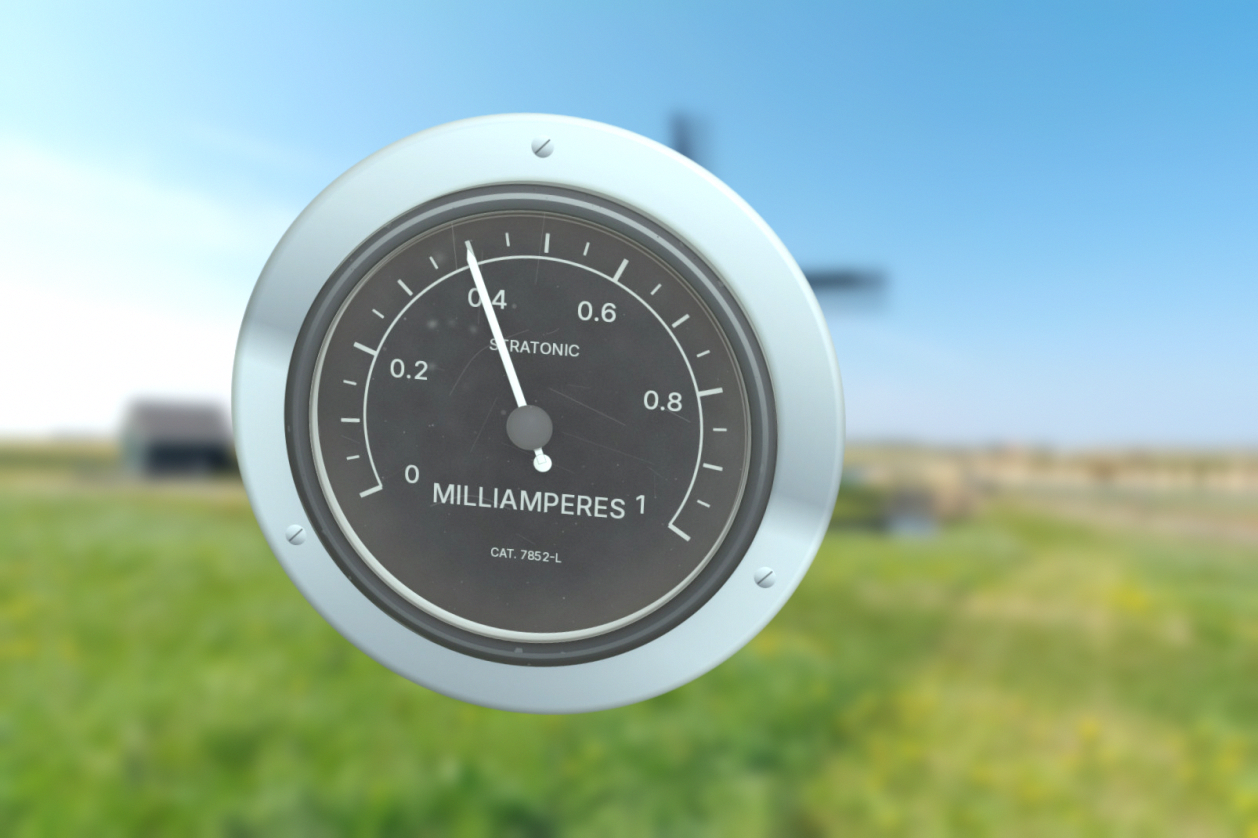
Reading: 0.4 mA
